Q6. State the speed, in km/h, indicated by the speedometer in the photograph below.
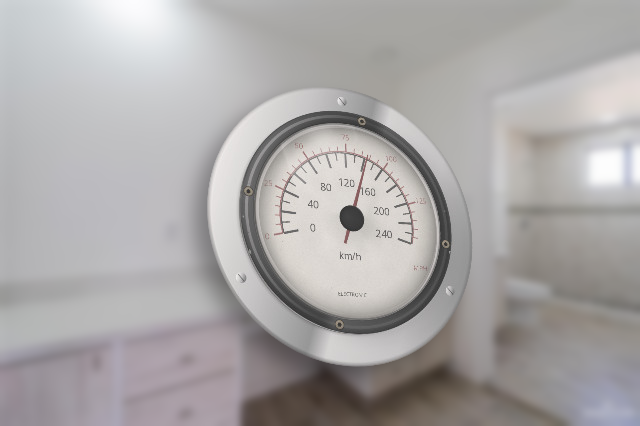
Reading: 140 km/h
